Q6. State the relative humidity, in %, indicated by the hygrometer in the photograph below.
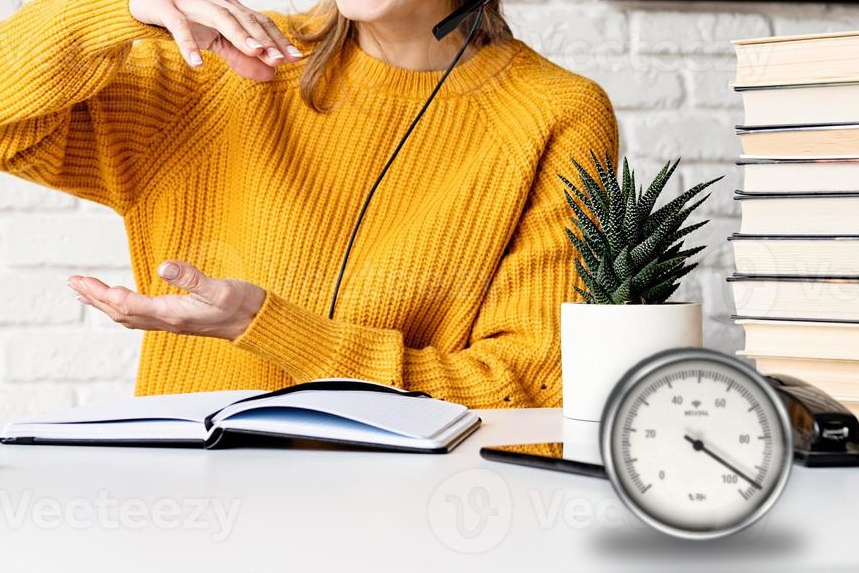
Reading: 95 %
